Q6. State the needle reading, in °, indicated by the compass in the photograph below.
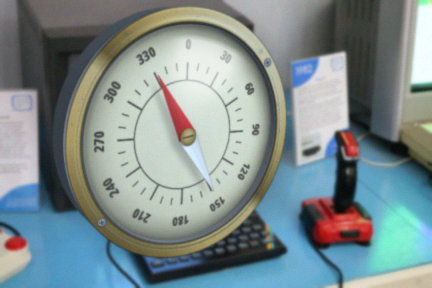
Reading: 330 °
